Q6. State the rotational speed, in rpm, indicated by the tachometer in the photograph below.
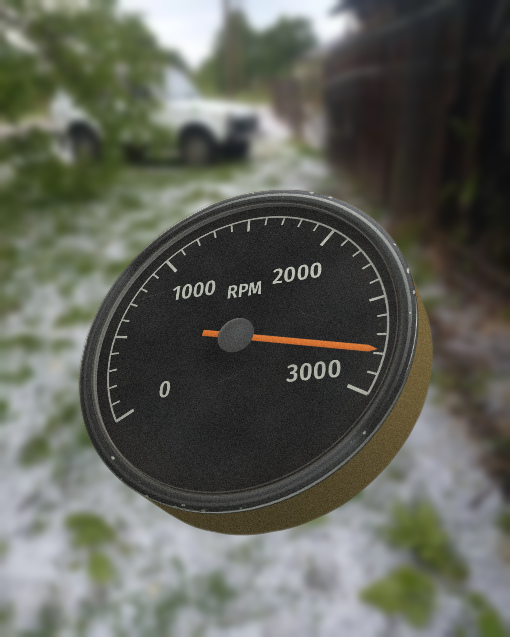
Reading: 2800 rpm
